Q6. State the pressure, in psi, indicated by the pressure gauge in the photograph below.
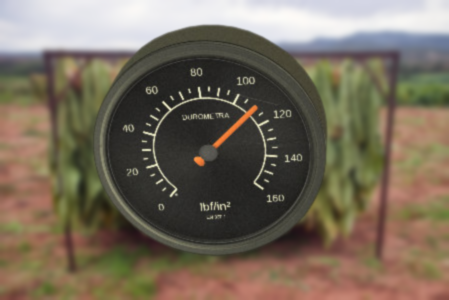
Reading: 110 psi
